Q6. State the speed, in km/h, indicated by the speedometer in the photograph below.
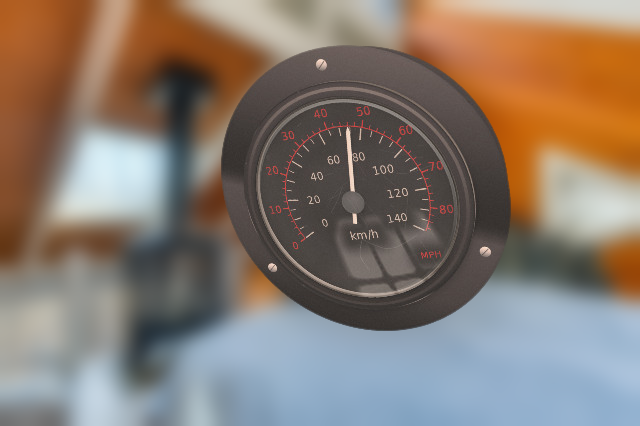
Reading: 75 km/h
